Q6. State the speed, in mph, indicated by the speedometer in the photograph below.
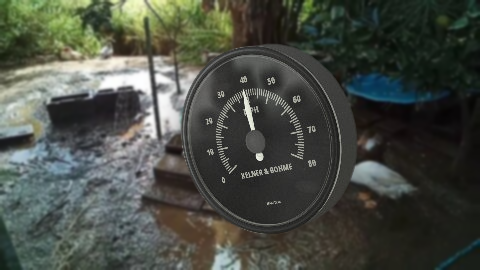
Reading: 40 mph
